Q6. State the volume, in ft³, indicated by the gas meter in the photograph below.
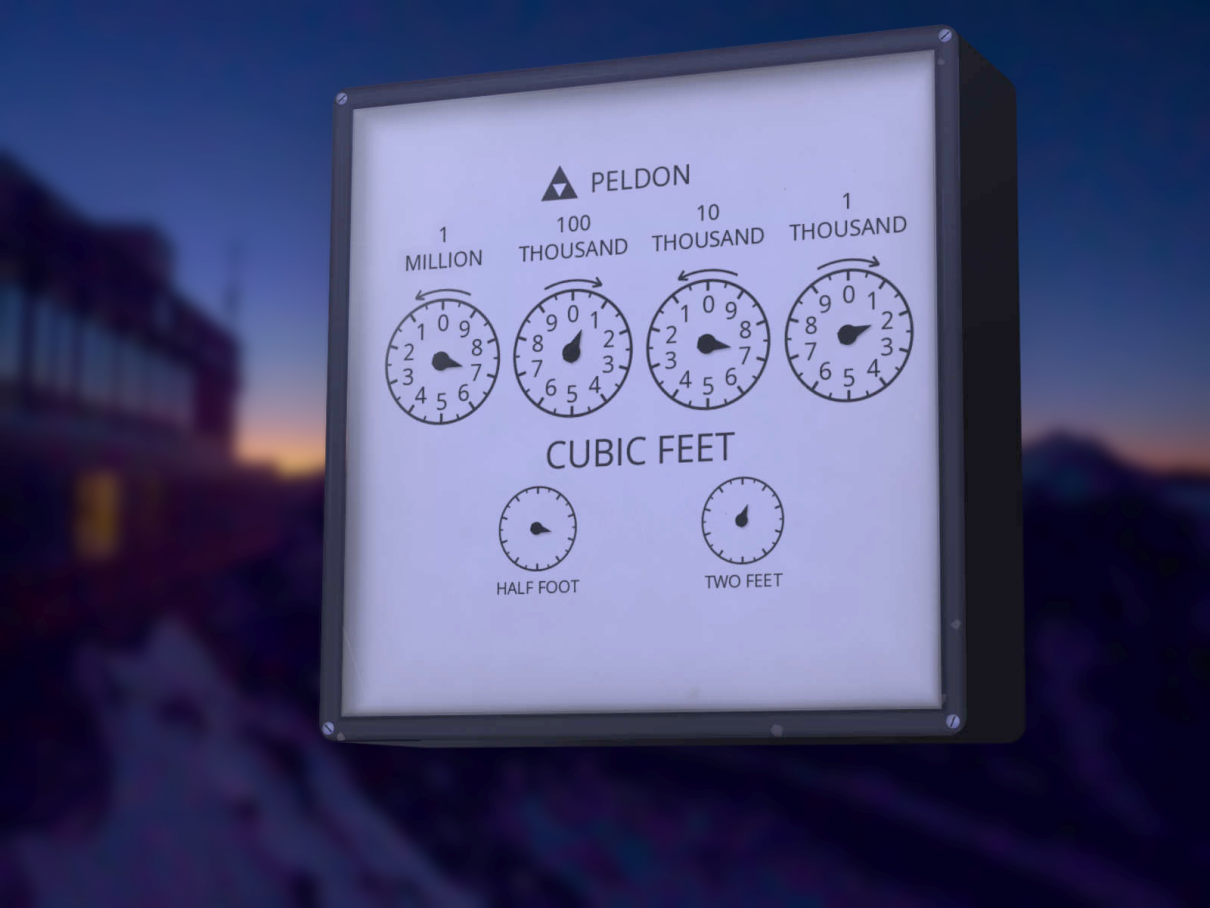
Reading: 707200 ft³
